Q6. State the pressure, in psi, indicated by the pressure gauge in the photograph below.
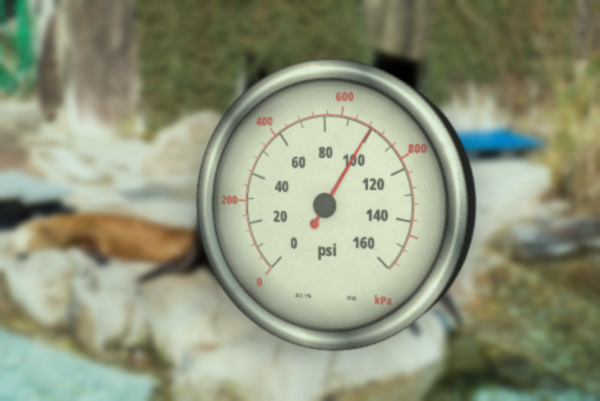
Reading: 100 psi
